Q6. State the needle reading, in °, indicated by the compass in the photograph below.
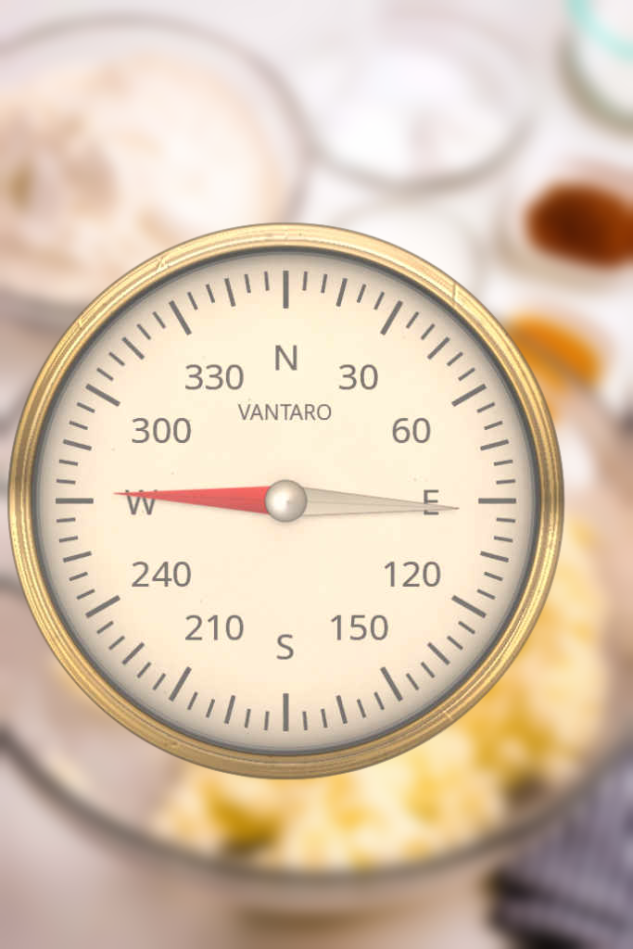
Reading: 272.5 °
